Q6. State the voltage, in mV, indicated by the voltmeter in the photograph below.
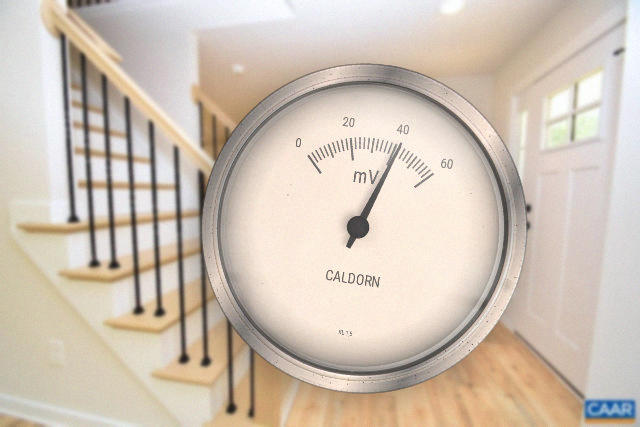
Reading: 42 mV
